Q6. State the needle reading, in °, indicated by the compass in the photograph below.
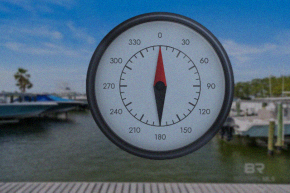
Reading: 0 °
